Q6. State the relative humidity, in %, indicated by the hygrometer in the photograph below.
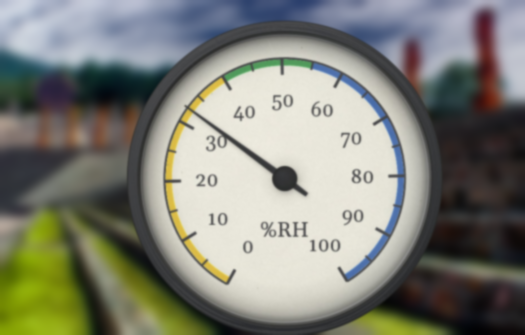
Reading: 32.5 %
